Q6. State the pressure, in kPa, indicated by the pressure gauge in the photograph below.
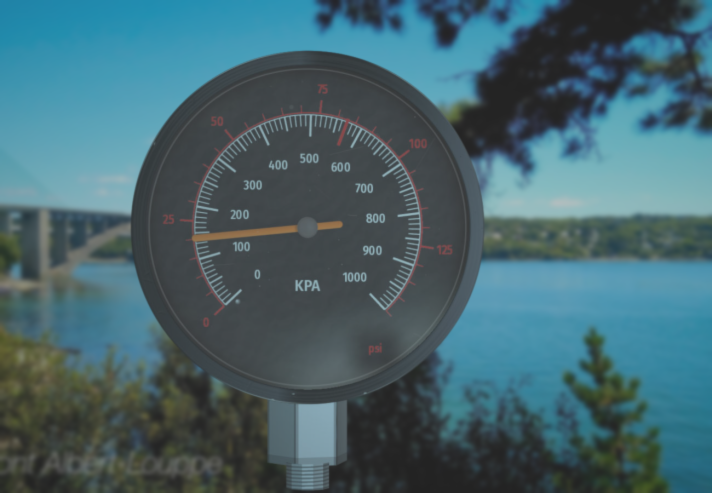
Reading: 140 kPa
